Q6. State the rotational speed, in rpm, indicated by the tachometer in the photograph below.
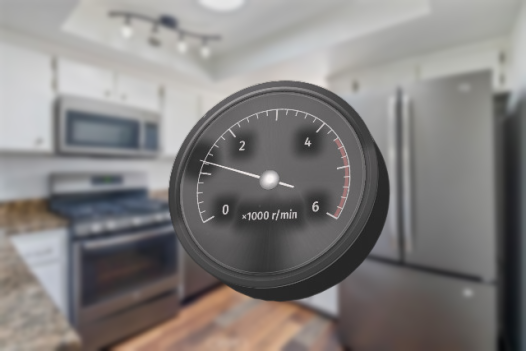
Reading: 1200 rpm
